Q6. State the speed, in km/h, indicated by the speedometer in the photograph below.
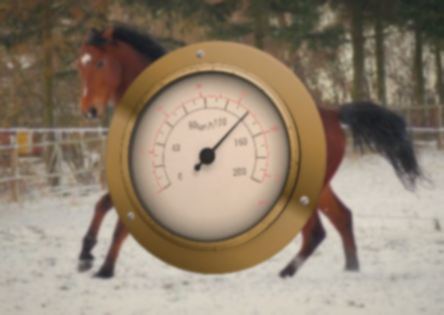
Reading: 140 km/h
